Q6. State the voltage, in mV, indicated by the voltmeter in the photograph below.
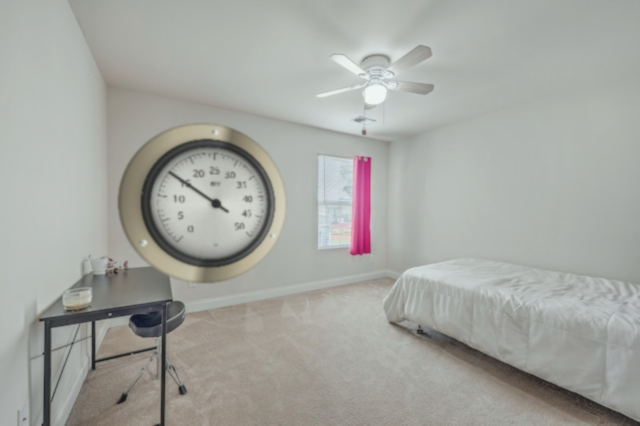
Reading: 15 mV
